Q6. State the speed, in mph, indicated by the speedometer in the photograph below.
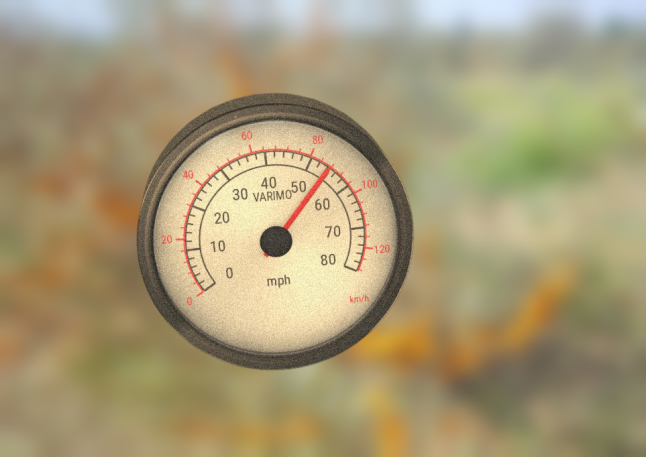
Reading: 54 mph
